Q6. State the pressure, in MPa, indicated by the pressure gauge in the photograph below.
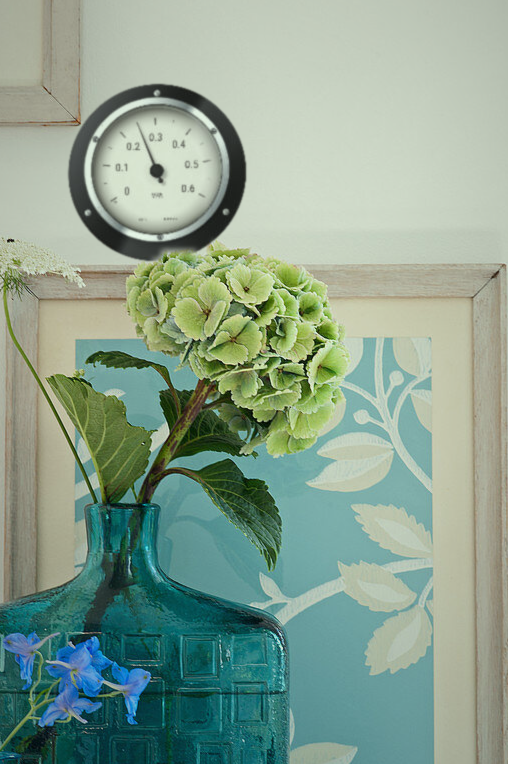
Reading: 0.25 MPa
